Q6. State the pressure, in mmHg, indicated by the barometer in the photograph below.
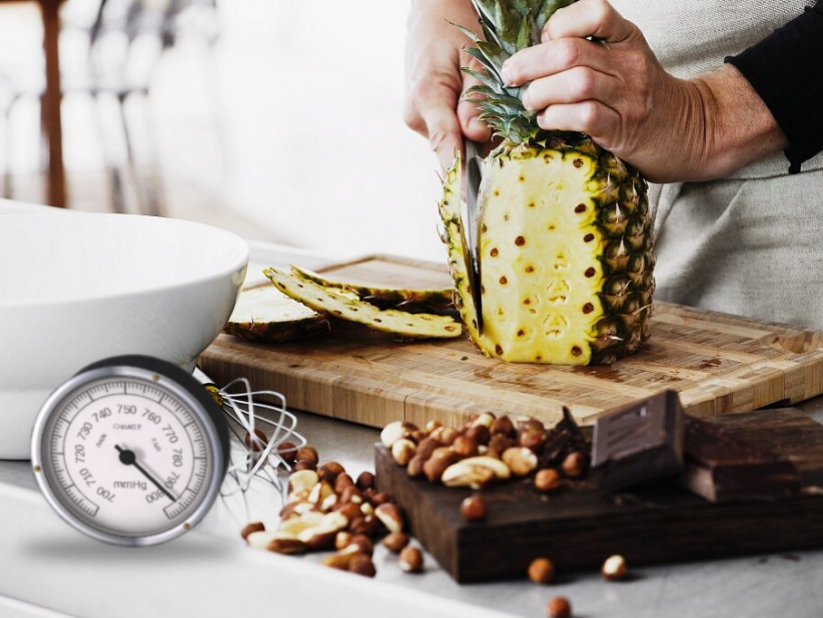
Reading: 795 mmHg
